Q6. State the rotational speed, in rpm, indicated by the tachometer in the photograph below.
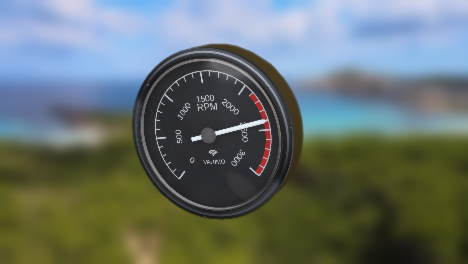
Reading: 2400 rpm
